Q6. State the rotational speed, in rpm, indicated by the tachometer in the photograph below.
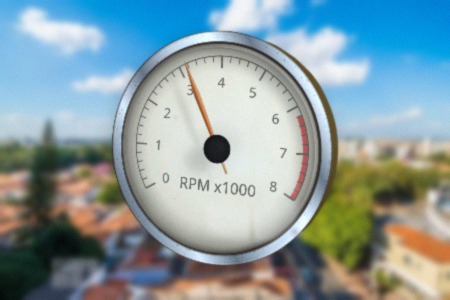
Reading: 3200 rpm
